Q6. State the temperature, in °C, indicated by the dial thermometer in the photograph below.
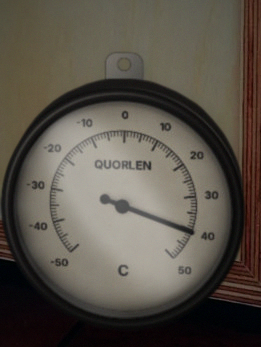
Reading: 40 °C
